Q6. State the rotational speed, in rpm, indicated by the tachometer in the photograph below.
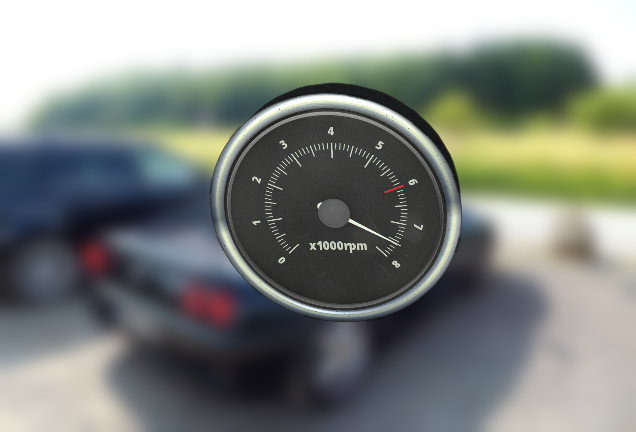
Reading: 7500 rpm
